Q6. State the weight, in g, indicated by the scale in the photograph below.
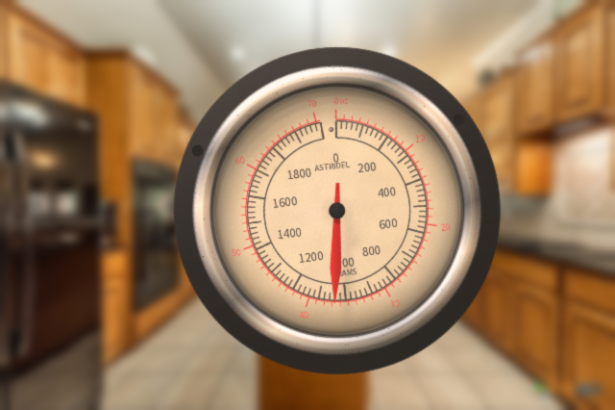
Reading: 1040 g
